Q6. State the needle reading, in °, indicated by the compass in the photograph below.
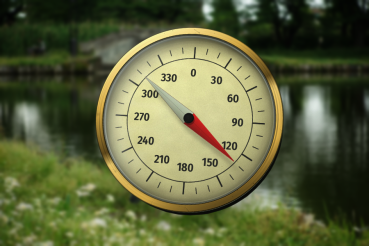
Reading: 130 °
